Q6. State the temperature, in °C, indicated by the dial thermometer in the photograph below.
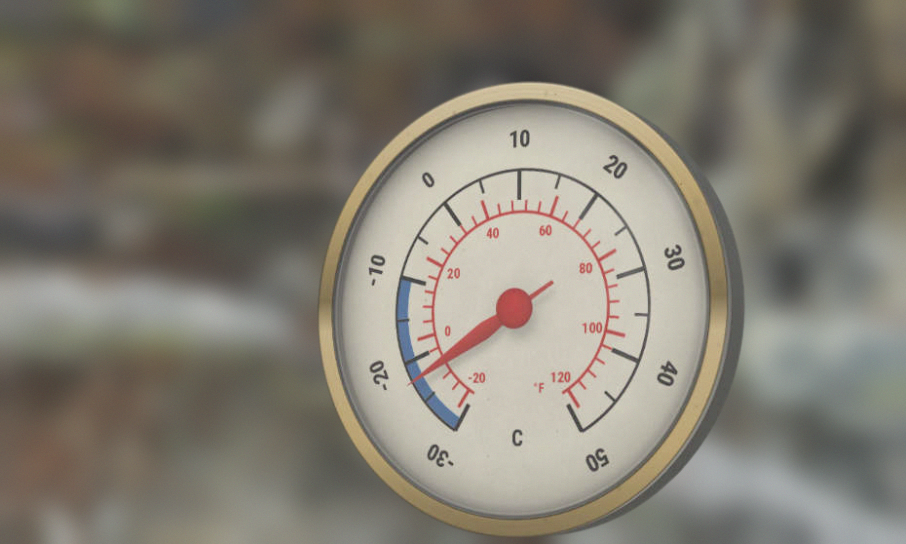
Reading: -22.5 °C
